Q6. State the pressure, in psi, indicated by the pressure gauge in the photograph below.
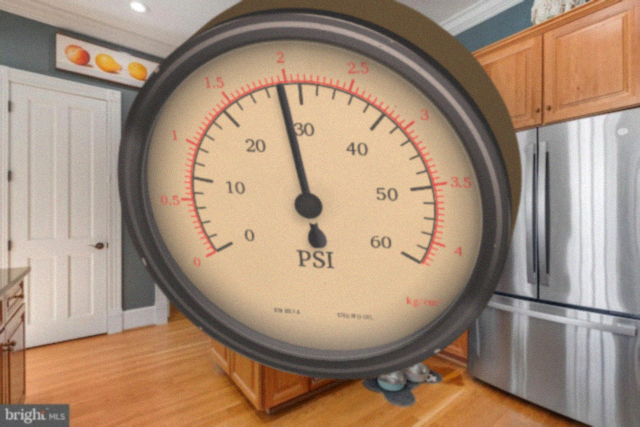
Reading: 28 psi
